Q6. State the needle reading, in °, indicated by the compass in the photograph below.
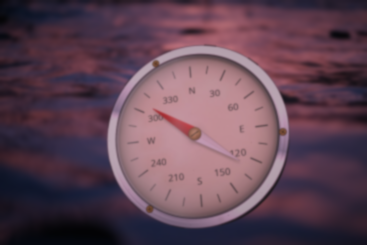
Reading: 307.5 °
